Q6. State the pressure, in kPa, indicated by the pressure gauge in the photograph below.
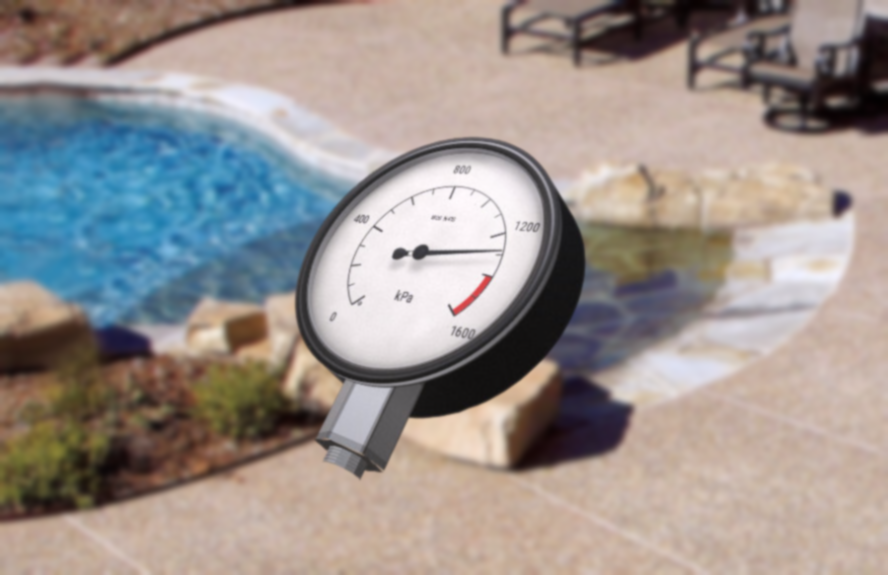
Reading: 1300 kPa
